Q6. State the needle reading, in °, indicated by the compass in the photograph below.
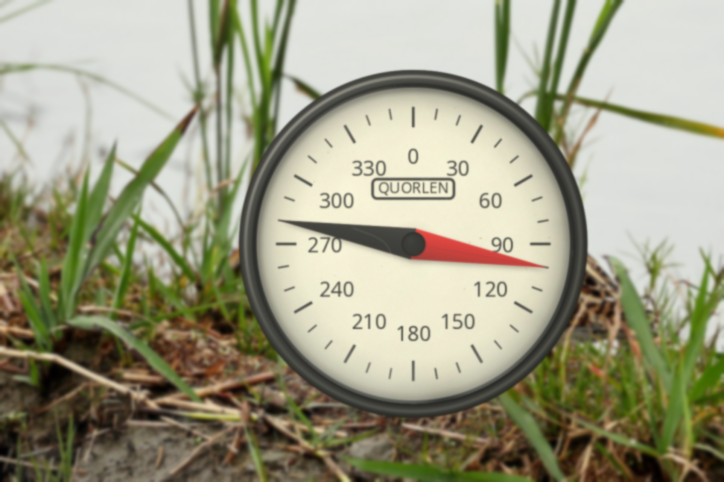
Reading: 100 °
